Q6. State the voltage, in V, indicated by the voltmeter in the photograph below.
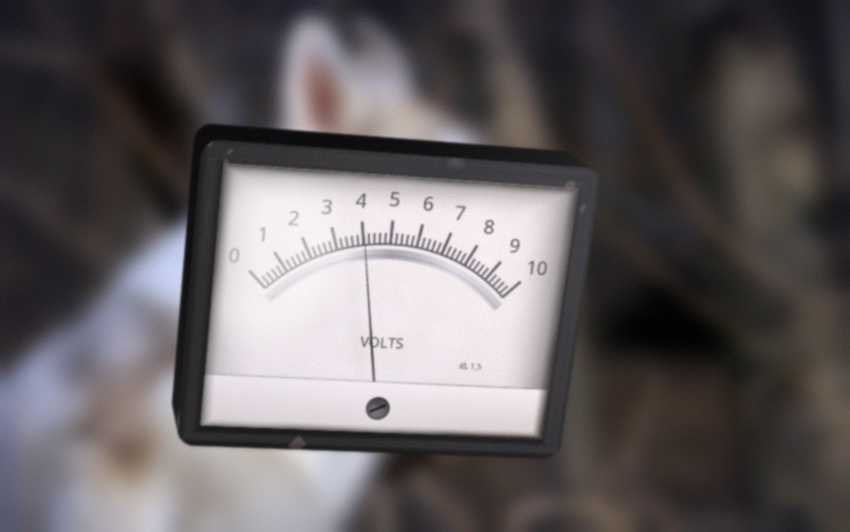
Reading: 4 V
